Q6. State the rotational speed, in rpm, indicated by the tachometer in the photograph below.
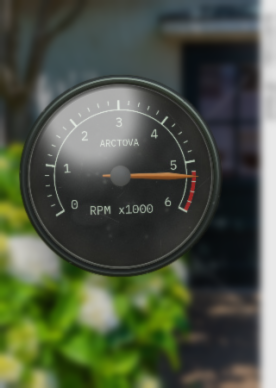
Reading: 5300 rpm
